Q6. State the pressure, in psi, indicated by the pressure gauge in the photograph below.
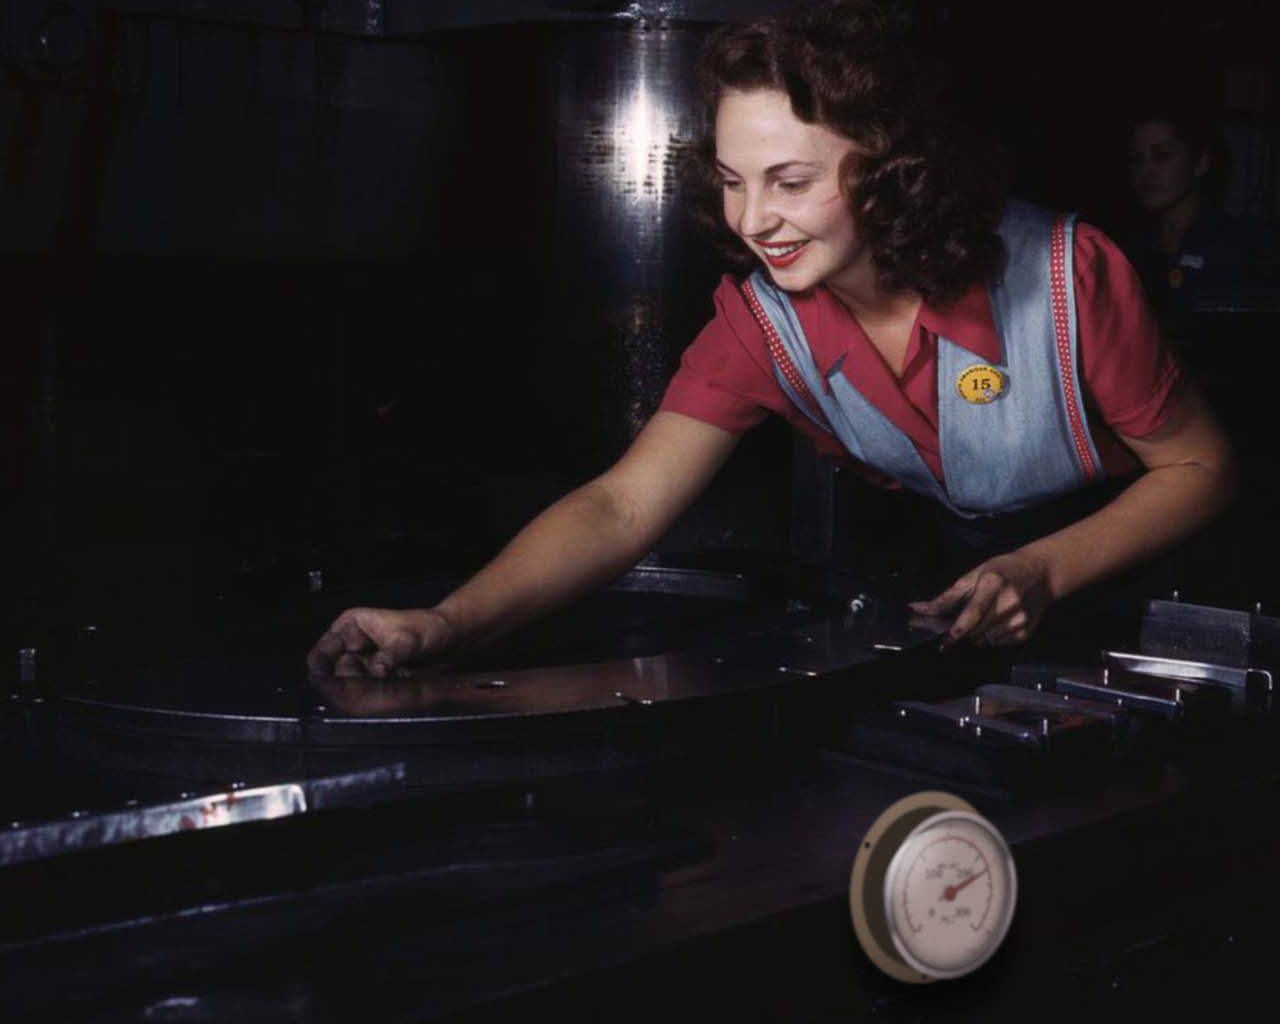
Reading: 220 psi
